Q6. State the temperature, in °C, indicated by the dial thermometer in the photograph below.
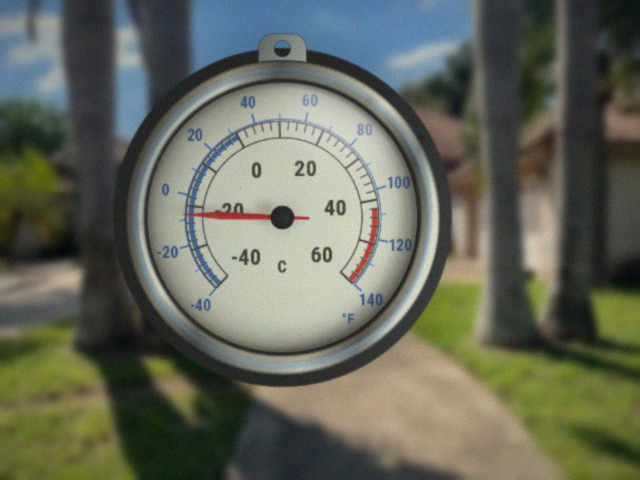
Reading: -22 °C
